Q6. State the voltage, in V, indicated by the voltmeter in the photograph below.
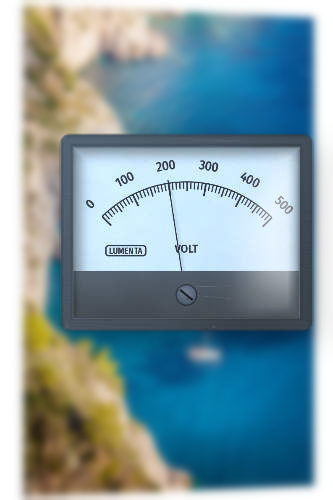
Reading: 200 V
